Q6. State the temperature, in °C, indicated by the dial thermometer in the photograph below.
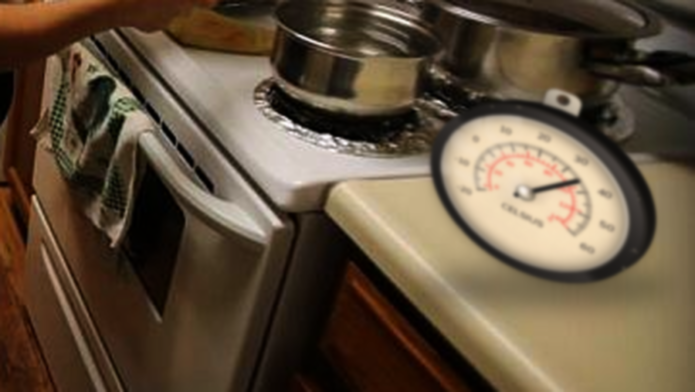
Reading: 35 °C
